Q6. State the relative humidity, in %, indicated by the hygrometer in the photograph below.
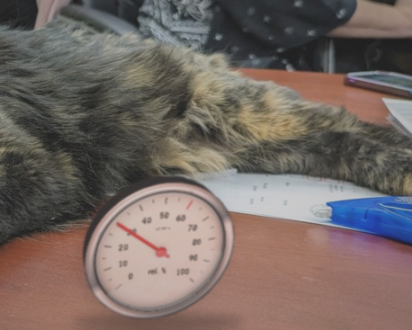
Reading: 30 %
